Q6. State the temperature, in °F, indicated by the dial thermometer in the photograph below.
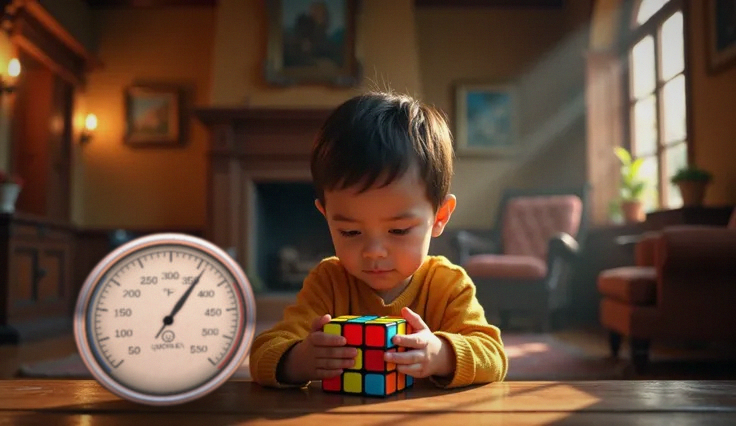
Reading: 360 °F
